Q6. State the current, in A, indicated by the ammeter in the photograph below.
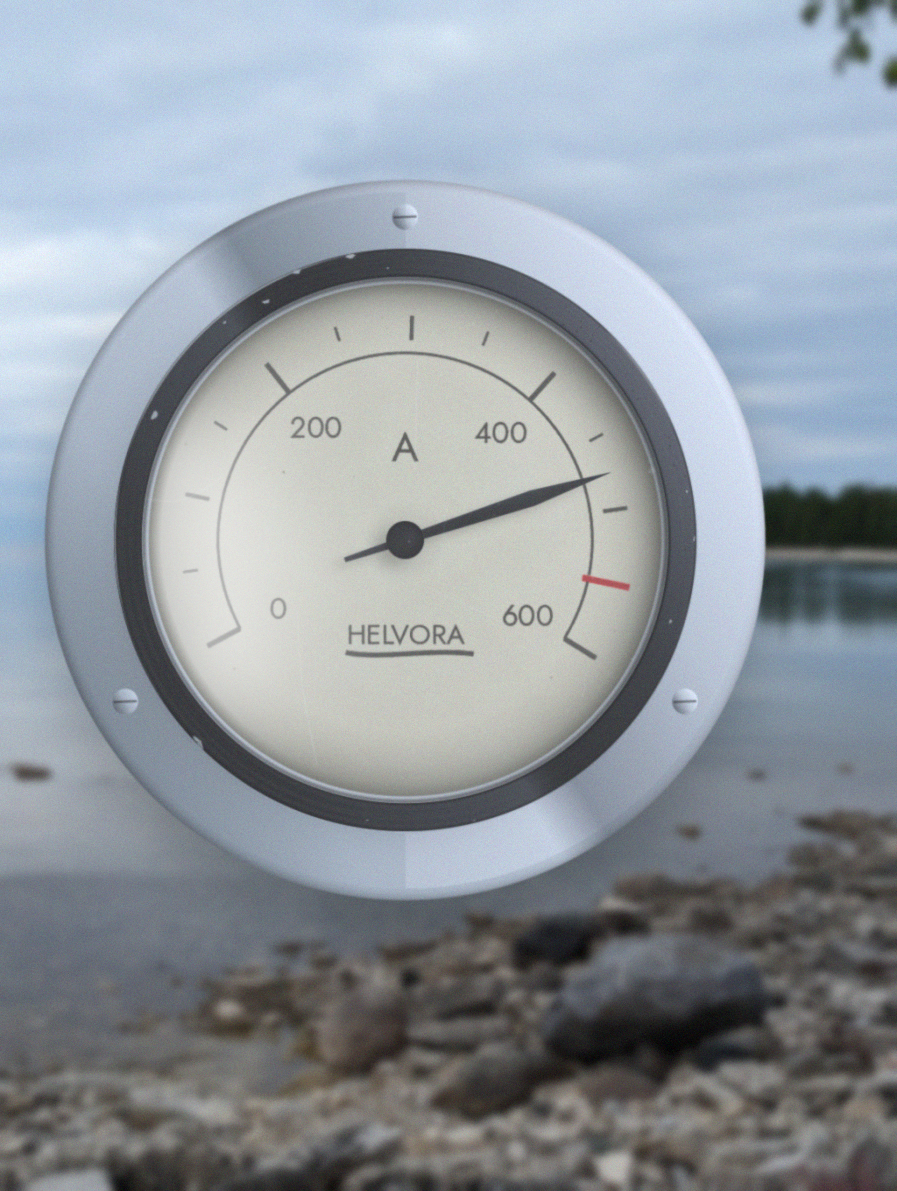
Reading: 475 A
